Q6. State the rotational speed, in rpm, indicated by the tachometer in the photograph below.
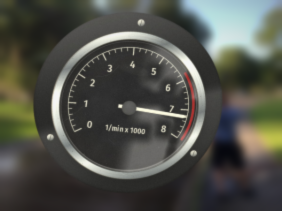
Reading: 7200 rpm
